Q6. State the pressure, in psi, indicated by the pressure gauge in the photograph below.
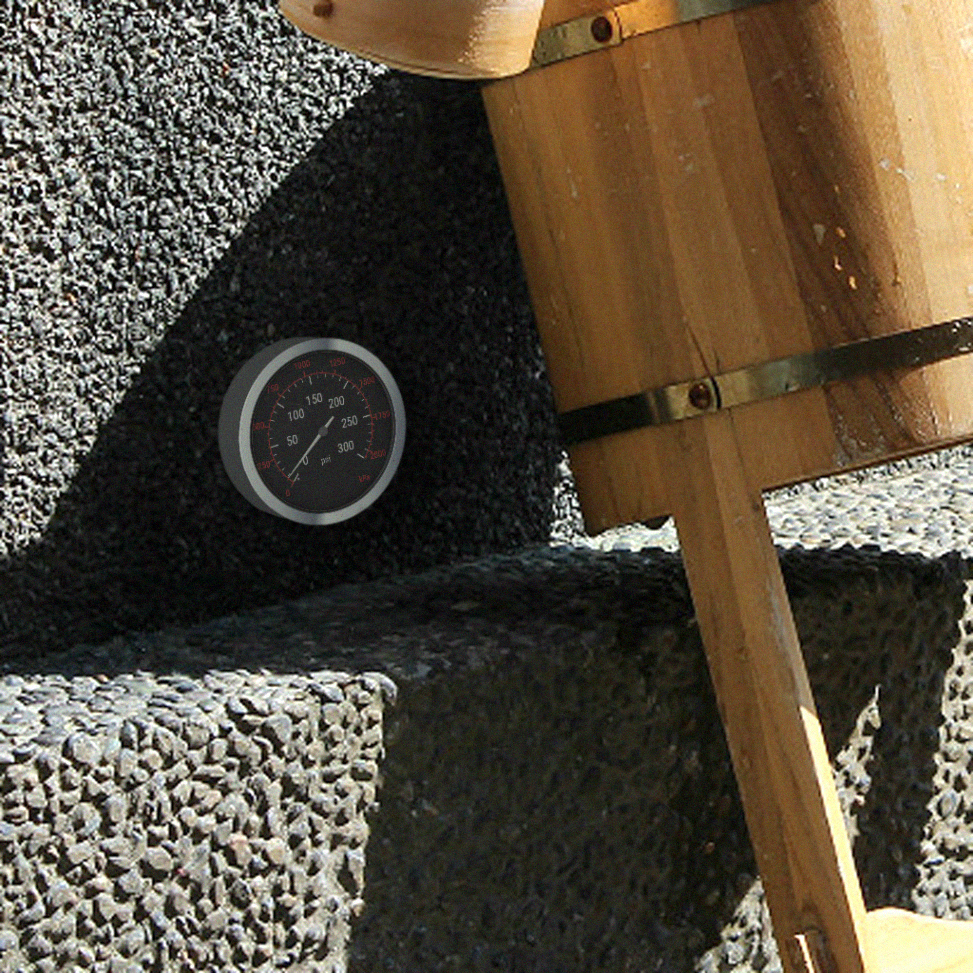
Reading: 10 psi
